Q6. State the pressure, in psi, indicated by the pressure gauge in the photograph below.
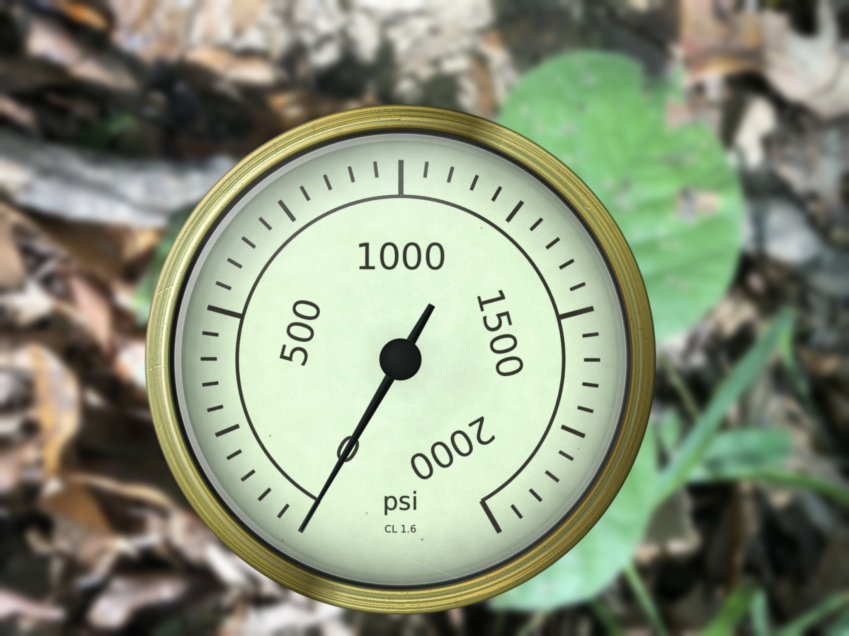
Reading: 0 psi
